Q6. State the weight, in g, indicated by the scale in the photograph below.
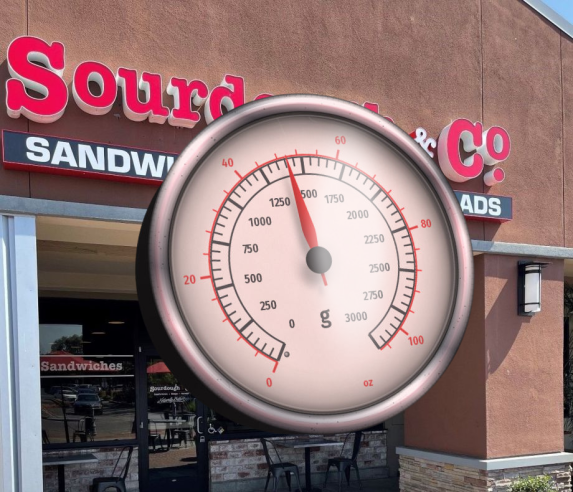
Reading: 1400 g
